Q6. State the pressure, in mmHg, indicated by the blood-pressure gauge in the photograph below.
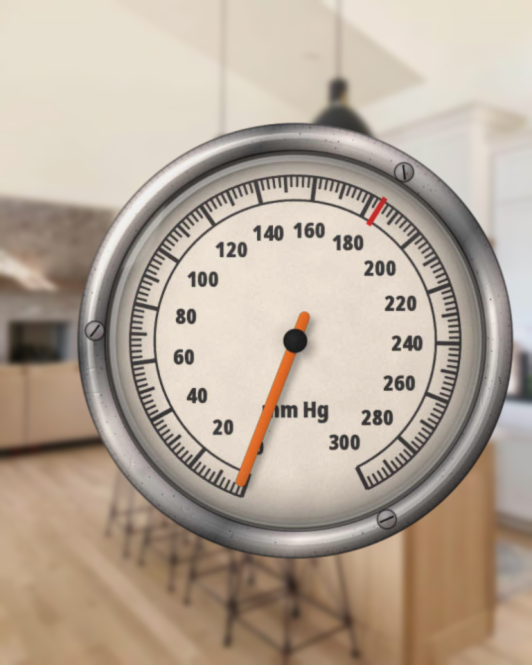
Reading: 2 mmHg
